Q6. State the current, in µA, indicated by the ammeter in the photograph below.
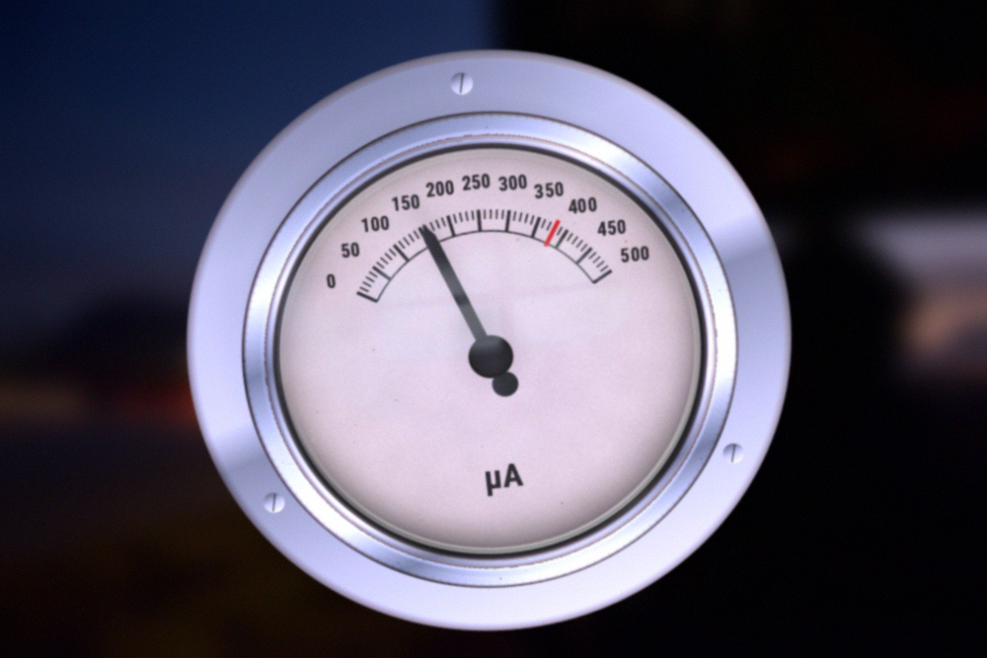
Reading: 160 µA
